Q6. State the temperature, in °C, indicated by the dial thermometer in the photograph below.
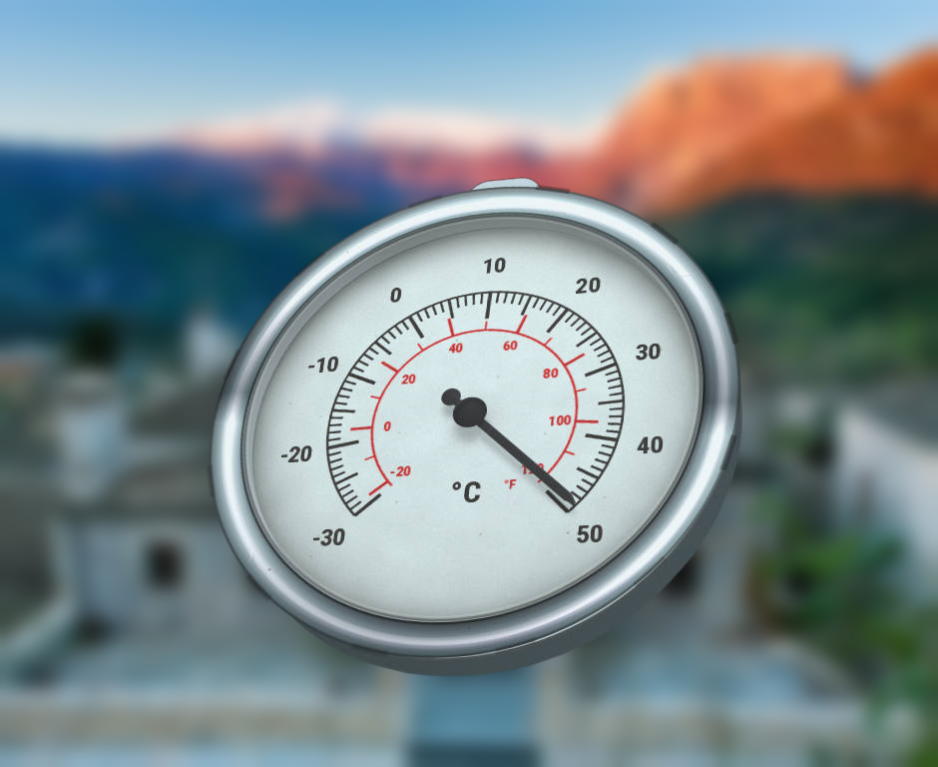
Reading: 49 °C
